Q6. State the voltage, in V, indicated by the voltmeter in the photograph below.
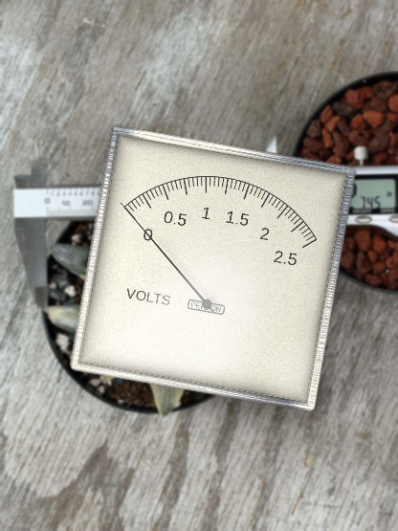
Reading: 0 V
